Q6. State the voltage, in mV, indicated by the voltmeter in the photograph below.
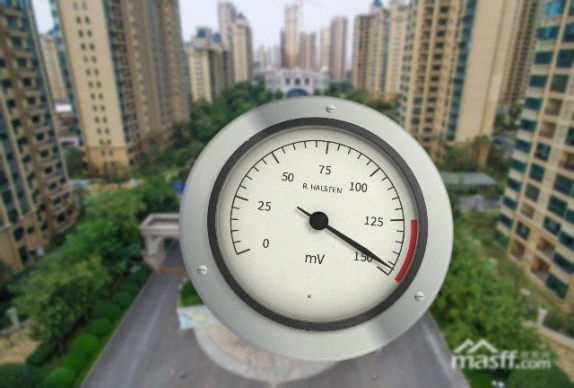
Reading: 147.5 mV
